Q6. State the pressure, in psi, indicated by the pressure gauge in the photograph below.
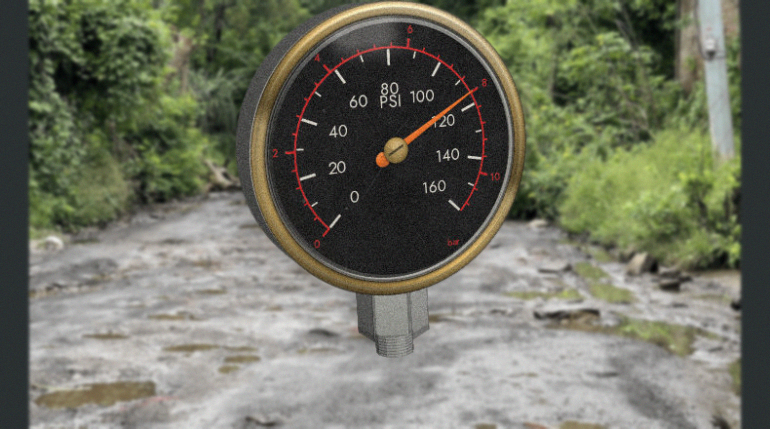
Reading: 115 psi
